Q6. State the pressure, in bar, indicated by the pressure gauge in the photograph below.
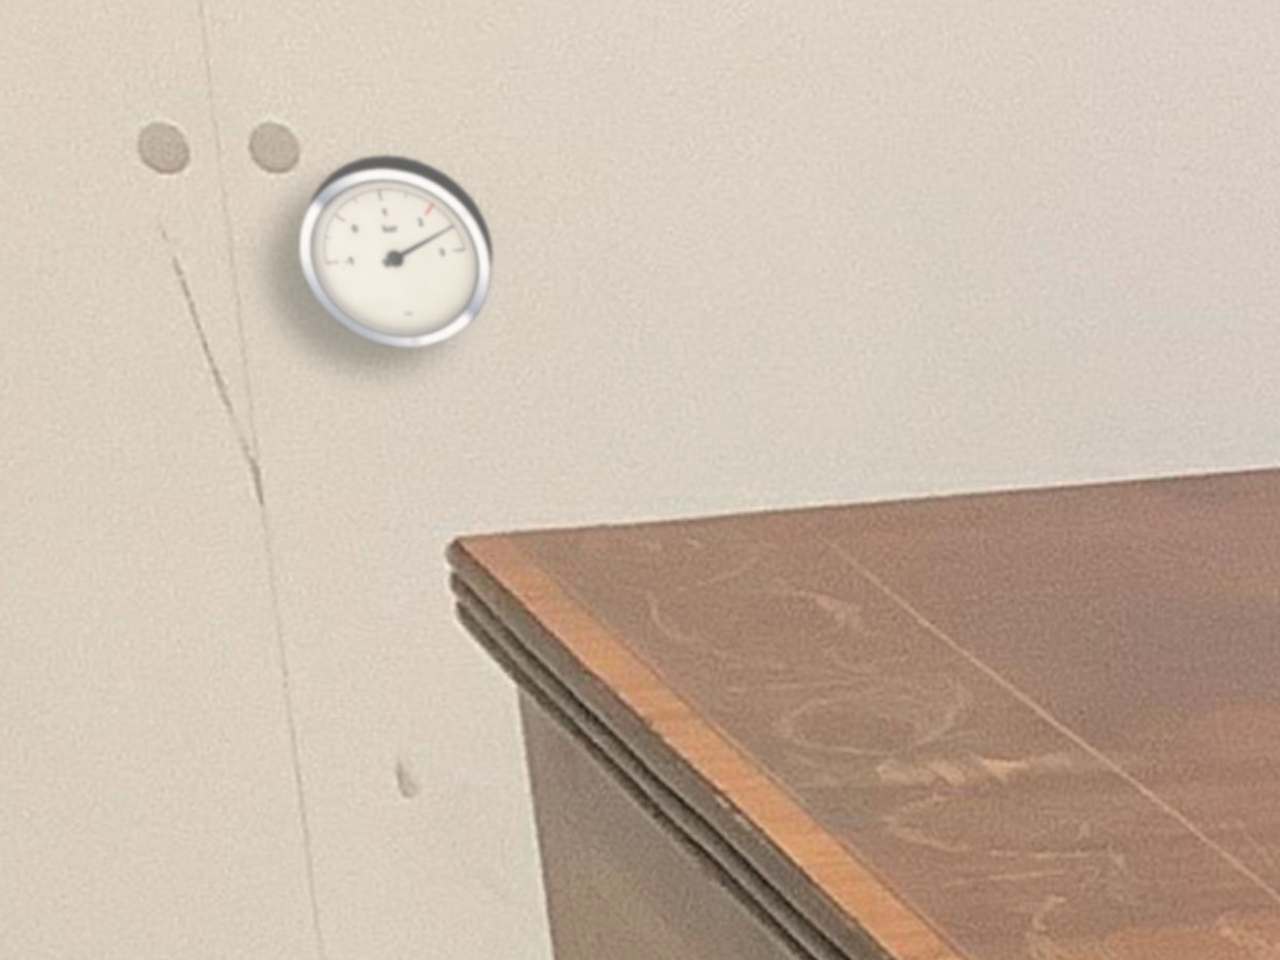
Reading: 2.5 bar
